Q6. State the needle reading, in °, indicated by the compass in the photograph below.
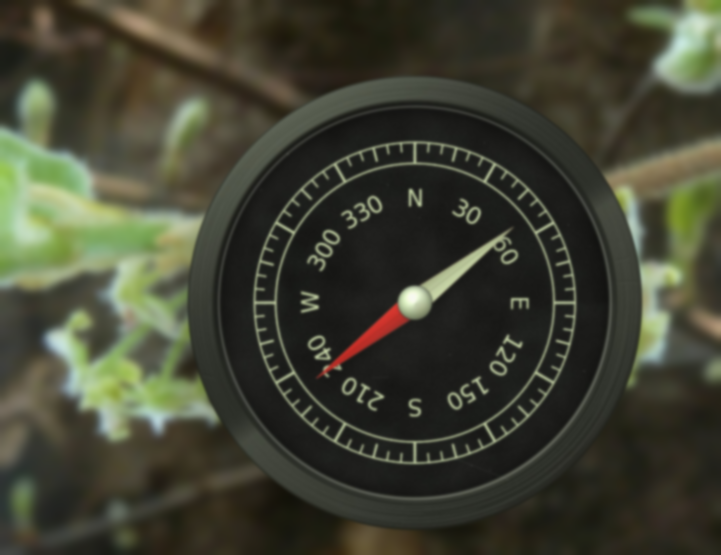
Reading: 232.5 °
